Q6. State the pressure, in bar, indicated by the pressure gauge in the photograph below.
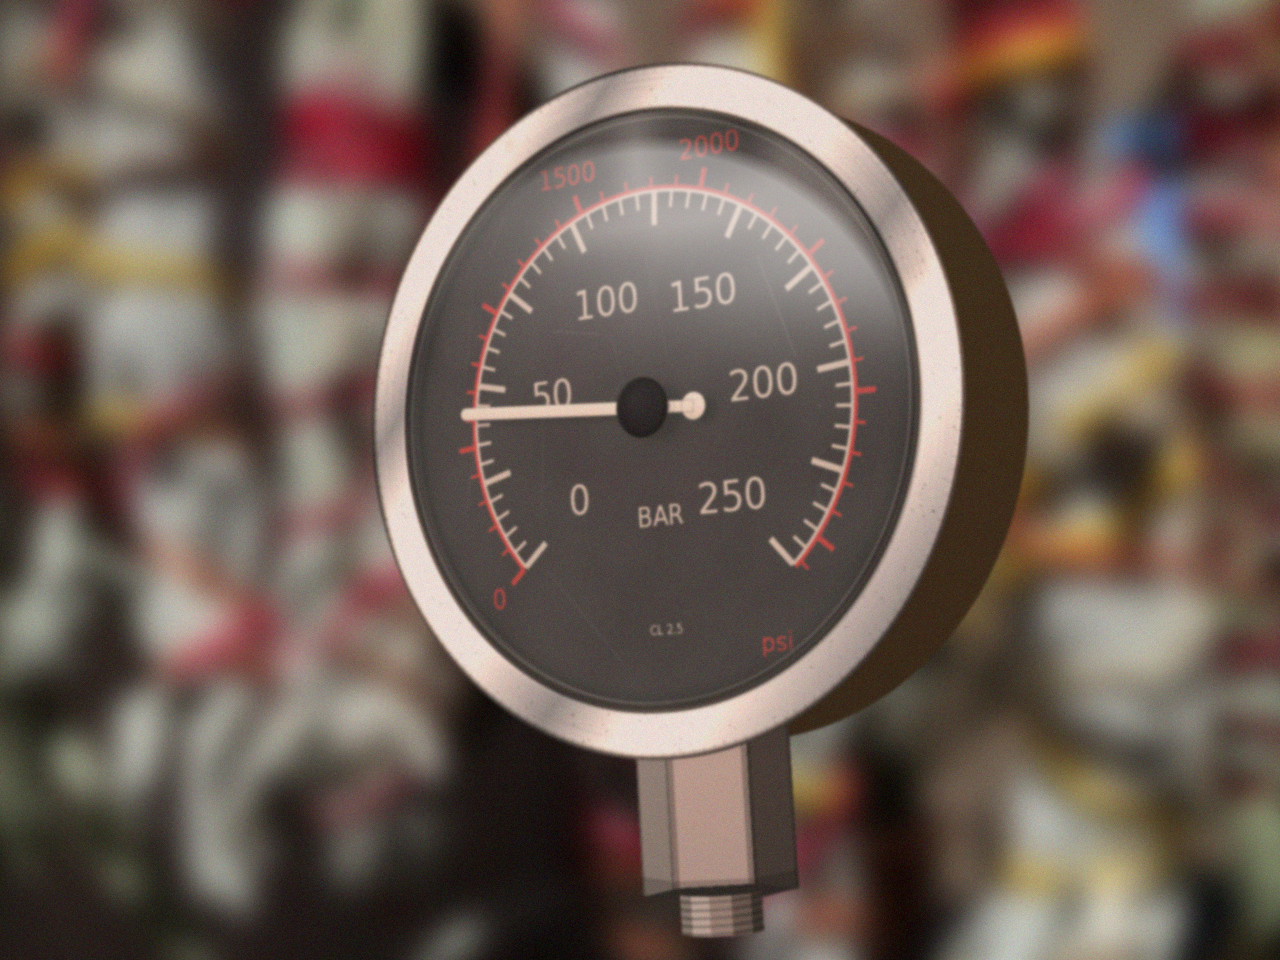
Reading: 42.5 bar
